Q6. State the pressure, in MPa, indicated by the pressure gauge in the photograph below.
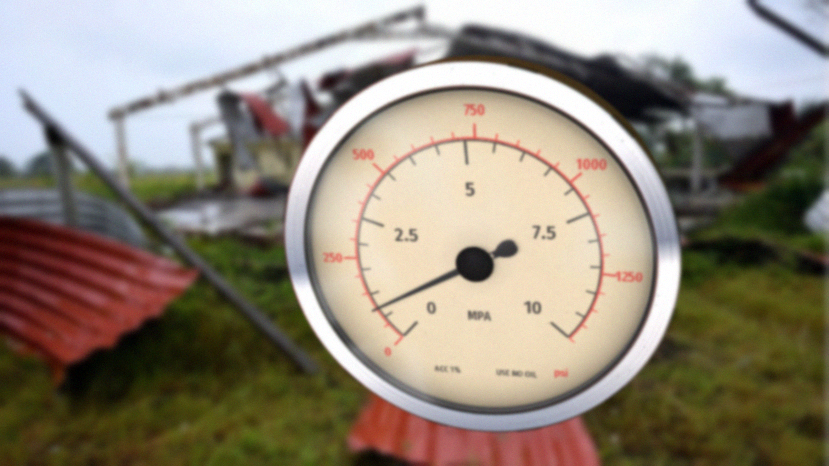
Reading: 0.75 MPa
